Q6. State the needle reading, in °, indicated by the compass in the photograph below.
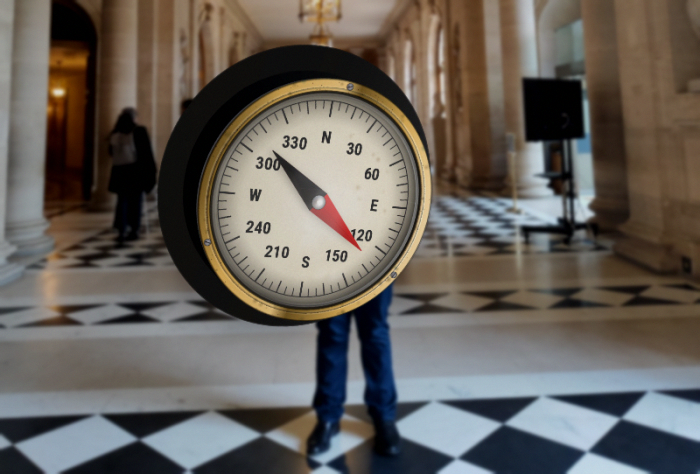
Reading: 130 °
